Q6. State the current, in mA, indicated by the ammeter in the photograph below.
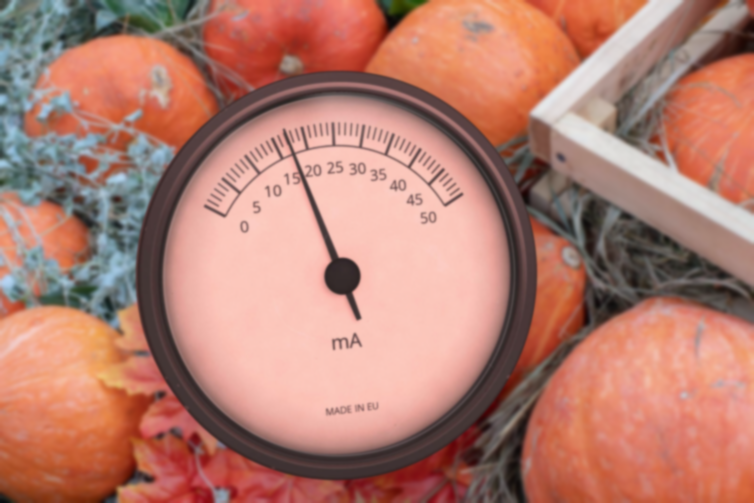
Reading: 17 mA
